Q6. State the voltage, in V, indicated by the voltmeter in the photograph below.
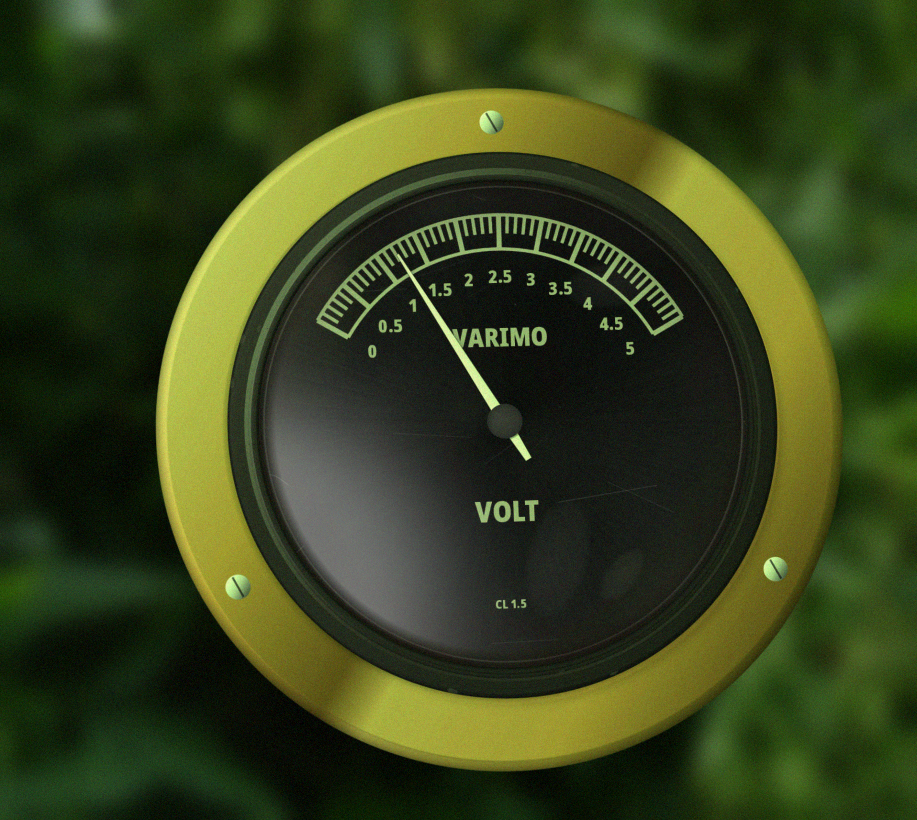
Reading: 1.2 V
